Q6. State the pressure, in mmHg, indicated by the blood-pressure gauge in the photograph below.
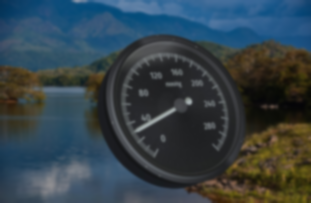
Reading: 30 mmHg
